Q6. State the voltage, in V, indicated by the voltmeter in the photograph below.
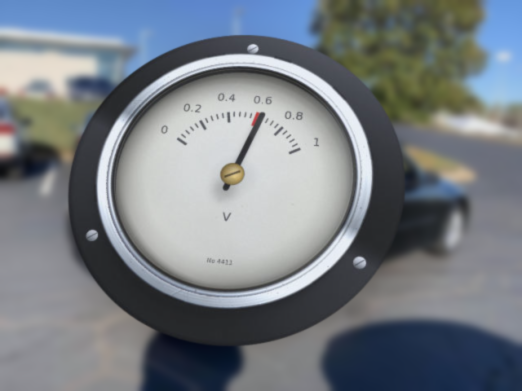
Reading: 0.64 V
